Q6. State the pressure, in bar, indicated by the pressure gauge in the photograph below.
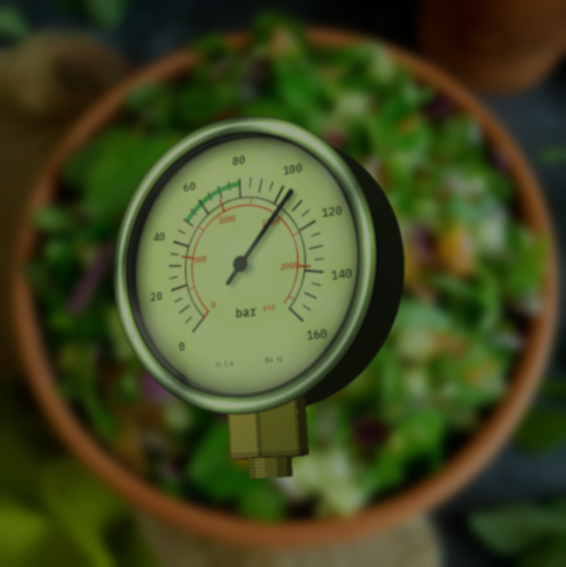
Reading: 105 bar
